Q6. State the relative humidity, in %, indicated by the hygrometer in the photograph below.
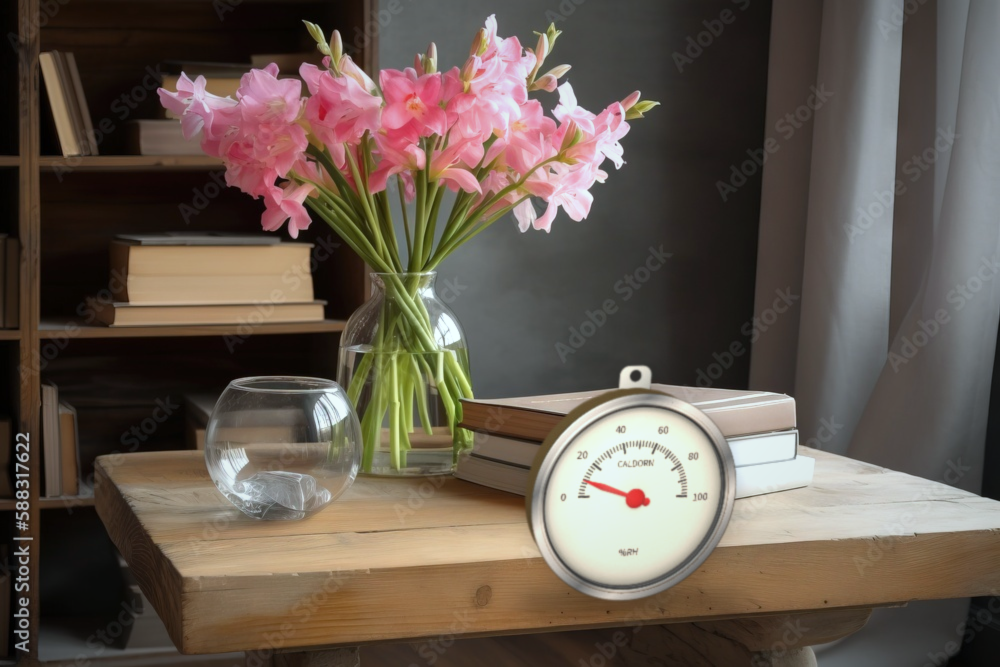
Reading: 10 %
